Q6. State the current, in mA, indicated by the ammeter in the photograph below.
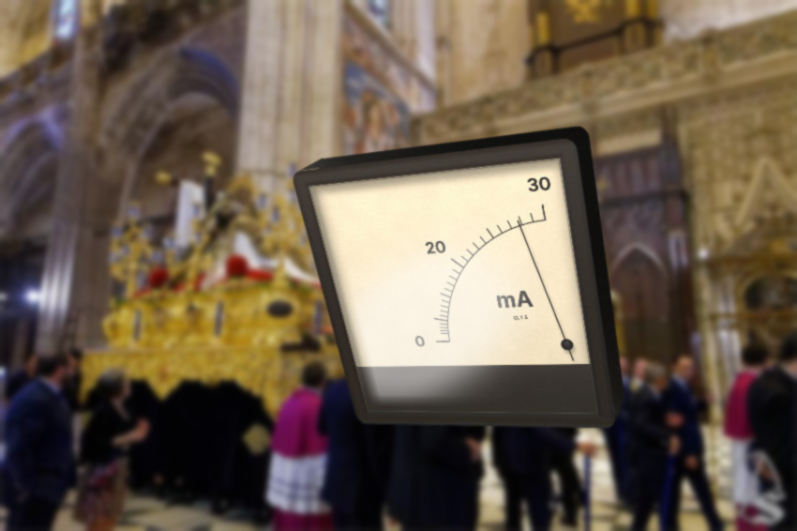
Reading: 28 mA
